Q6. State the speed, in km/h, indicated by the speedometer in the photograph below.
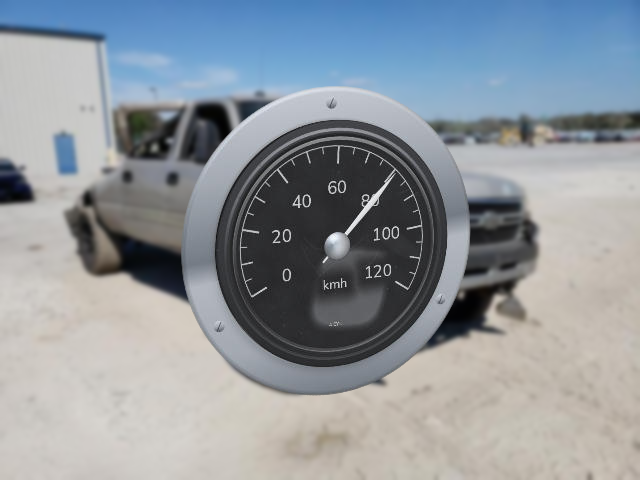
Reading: 80 km/h
